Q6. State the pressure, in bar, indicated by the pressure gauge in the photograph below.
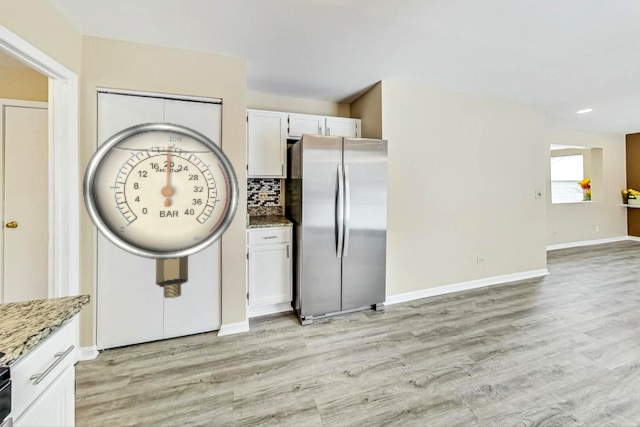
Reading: 20 bar
